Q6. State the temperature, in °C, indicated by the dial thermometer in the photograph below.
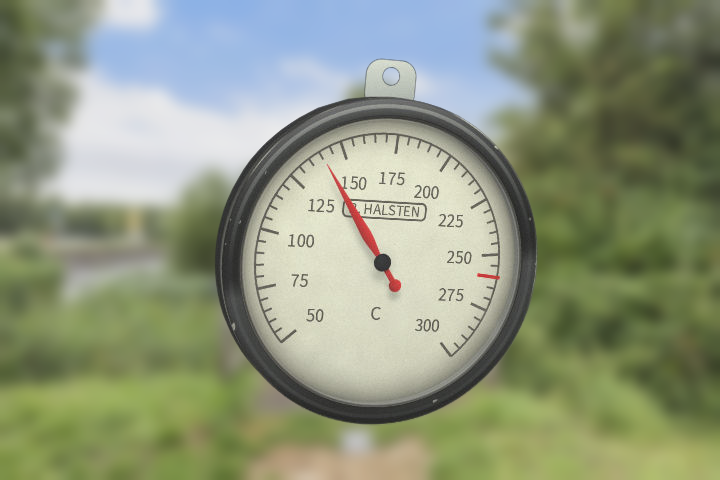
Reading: 140 °C
